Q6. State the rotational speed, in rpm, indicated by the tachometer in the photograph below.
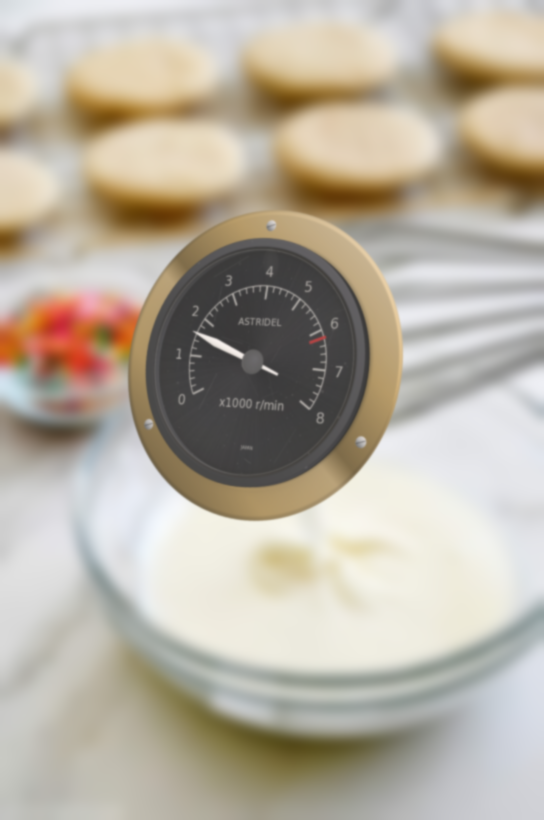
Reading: 1600 rpm
